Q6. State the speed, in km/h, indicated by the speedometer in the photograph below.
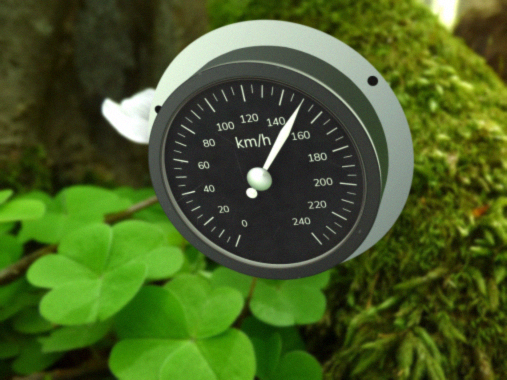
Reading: 150 km/h
